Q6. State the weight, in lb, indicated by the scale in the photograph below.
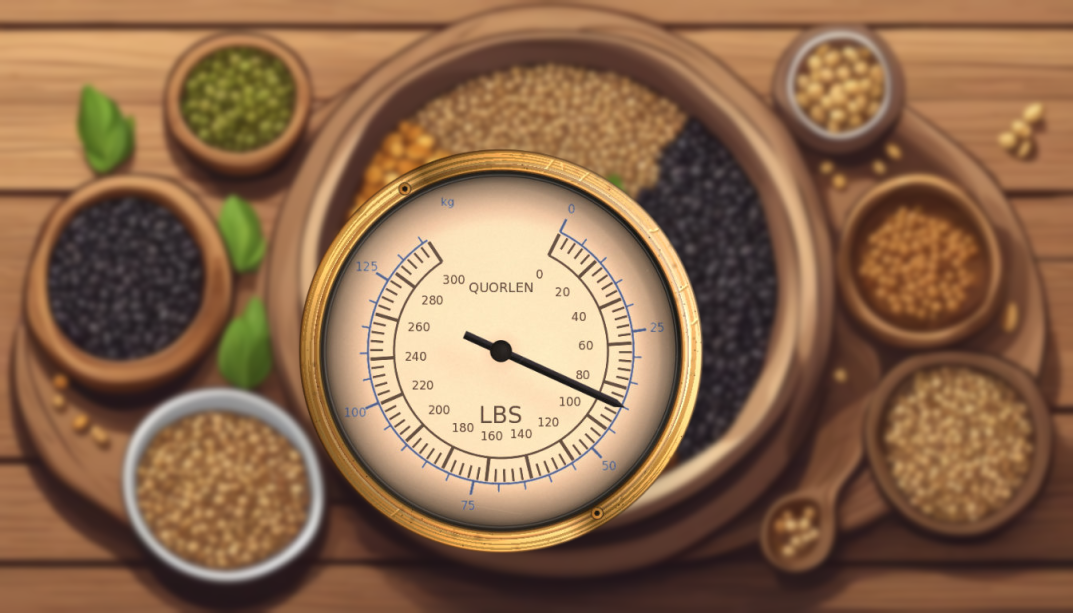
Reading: 88 lb
